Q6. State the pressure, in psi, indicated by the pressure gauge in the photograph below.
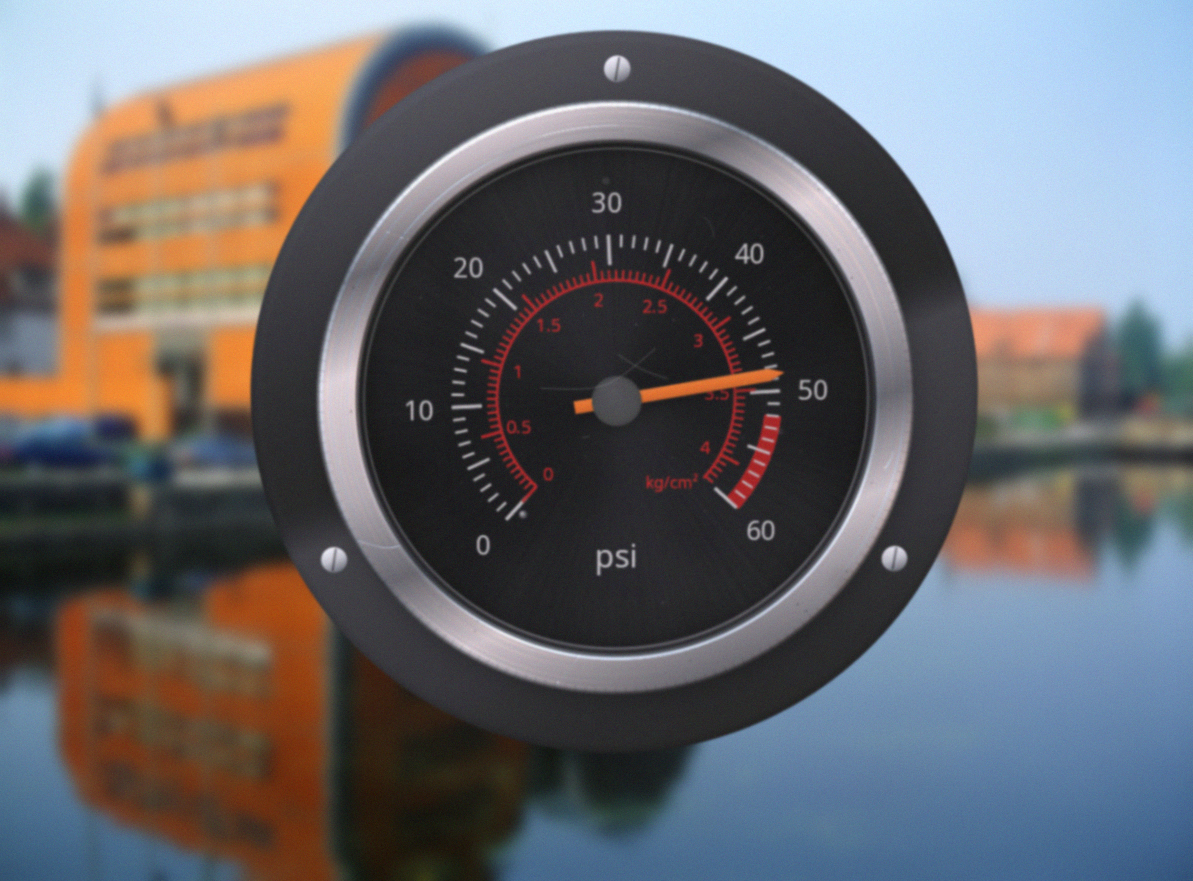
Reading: 48.5 psi
